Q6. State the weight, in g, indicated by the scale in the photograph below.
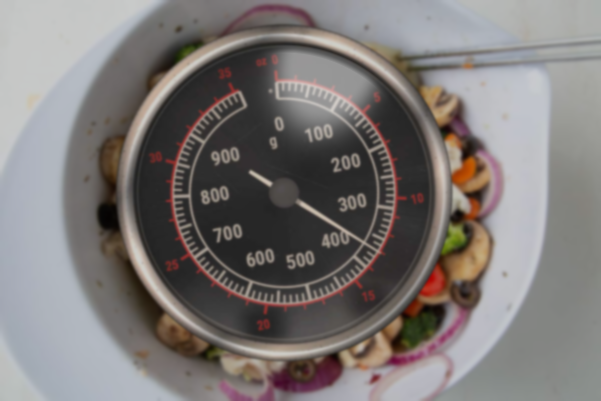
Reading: 370 g
